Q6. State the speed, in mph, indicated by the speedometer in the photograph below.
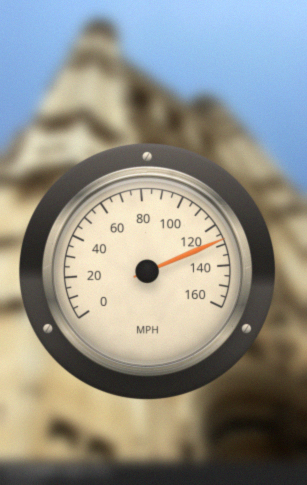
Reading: 127.5 mph
